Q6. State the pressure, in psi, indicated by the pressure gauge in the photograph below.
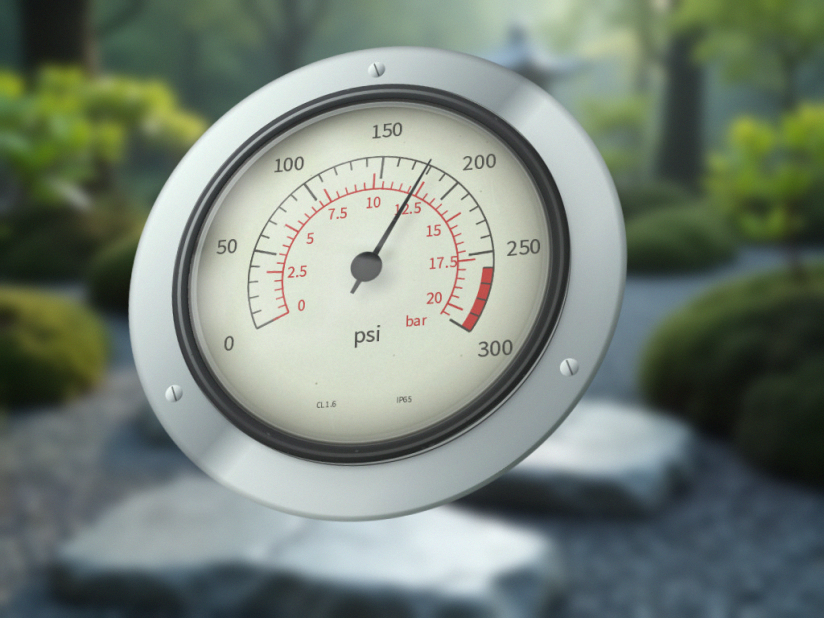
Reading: 180 psi
